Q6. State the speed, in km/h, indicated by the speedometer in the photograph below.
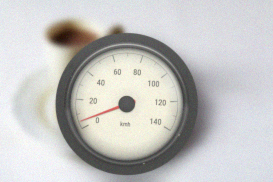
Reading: 5 km/h
